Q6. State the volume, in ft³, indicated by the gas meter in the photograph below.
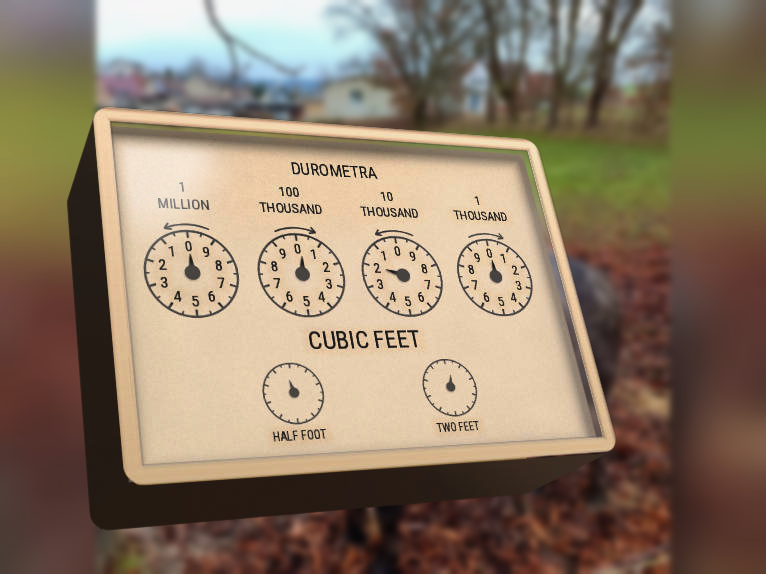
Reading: 2000 ft³
